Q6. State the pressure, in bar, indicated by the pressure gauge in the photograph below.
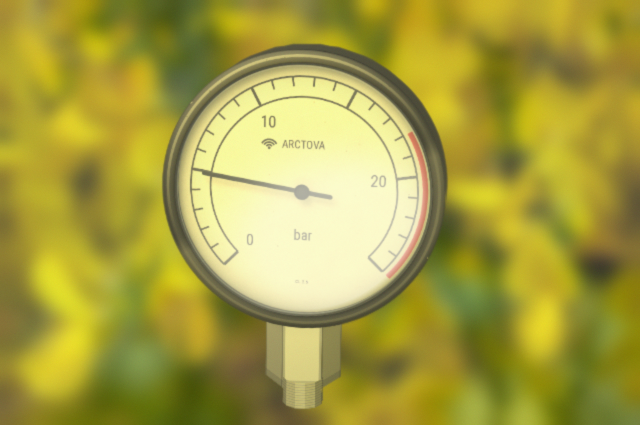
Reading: 5 bar
